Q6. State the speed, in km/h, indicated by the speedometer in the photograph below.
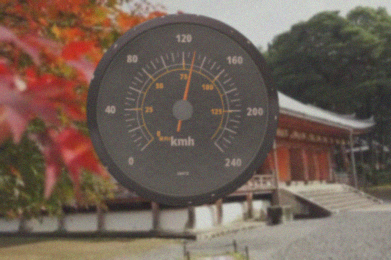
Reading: 130 km/h
